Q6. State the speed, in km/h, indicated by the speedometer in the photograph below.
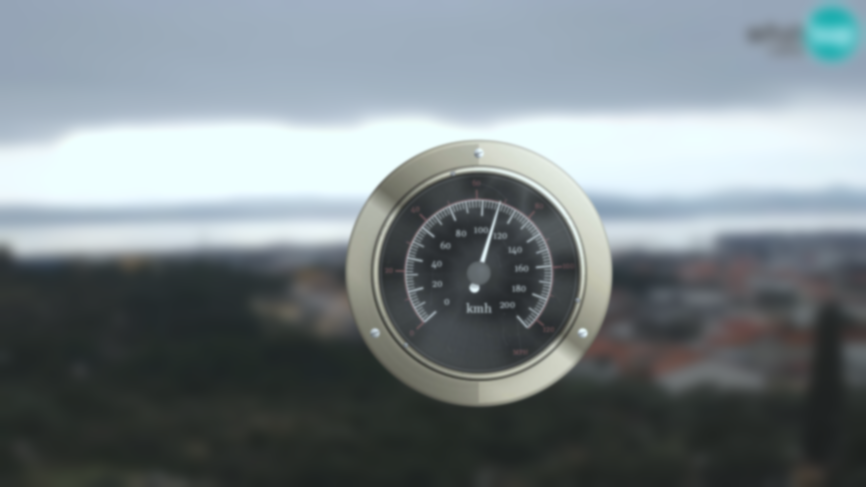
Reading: 110 km/h
